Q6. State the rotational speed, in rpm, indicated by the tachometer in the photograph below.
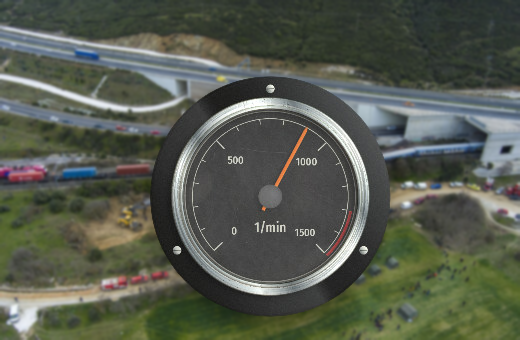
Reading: 900 rpm
